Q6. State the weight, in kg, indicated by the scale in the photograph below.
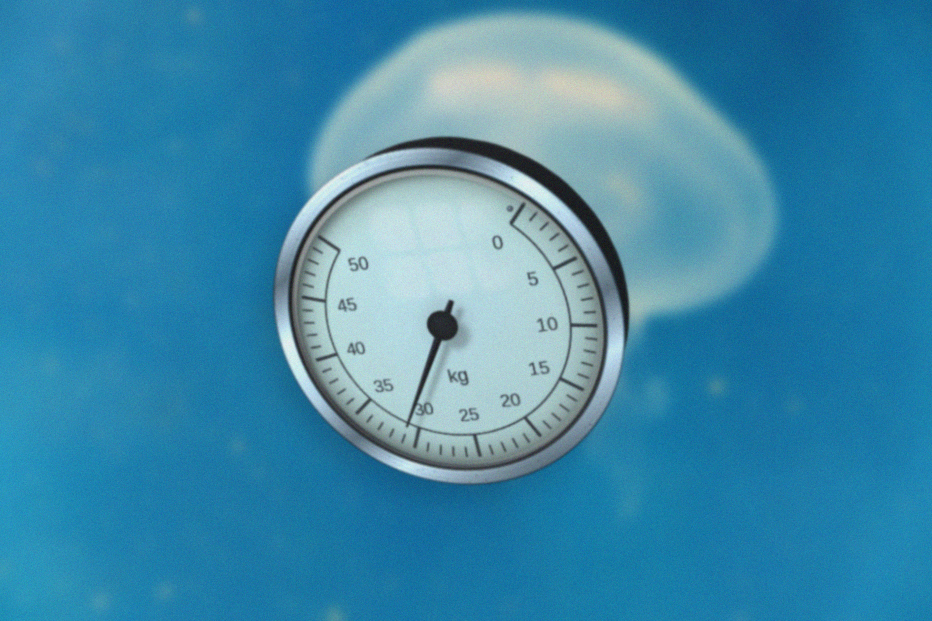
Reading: 31 kg
